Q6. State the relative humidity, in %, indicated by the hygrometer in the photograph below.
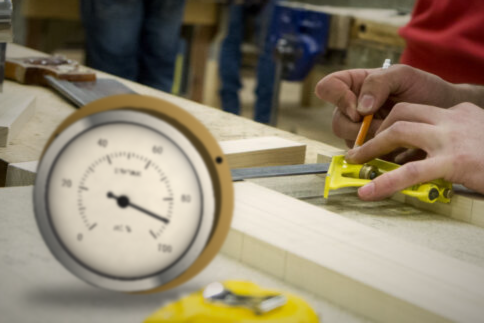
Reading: 90 %
